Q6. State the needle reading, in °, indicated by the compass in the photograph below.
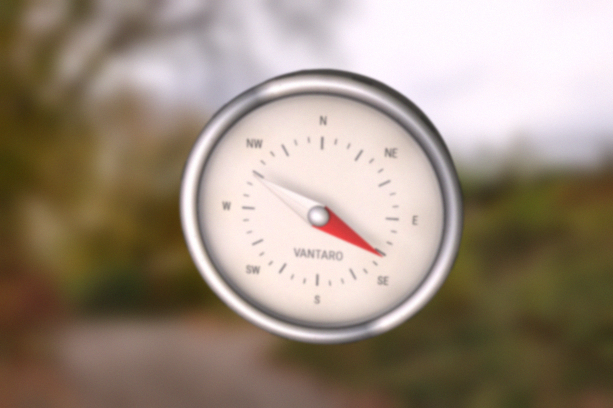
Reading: 120 °
